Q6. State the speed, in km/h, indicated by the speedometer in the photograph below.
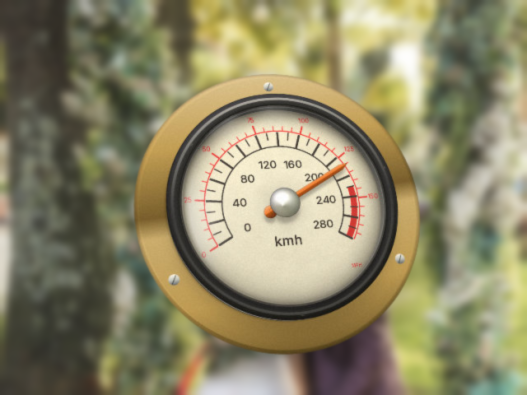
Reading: 210 km/h
